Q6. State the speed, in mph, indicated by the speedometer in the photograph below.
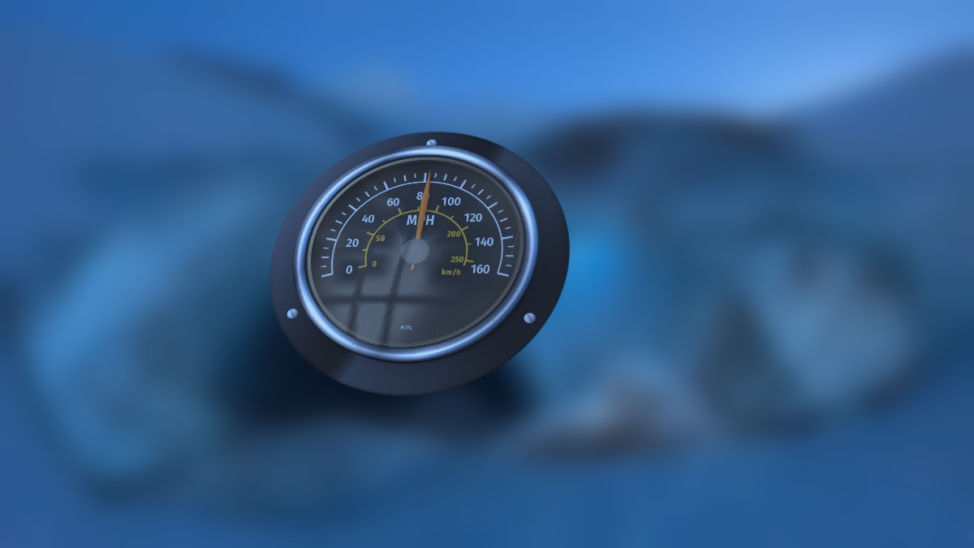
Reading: 82.5 mph
